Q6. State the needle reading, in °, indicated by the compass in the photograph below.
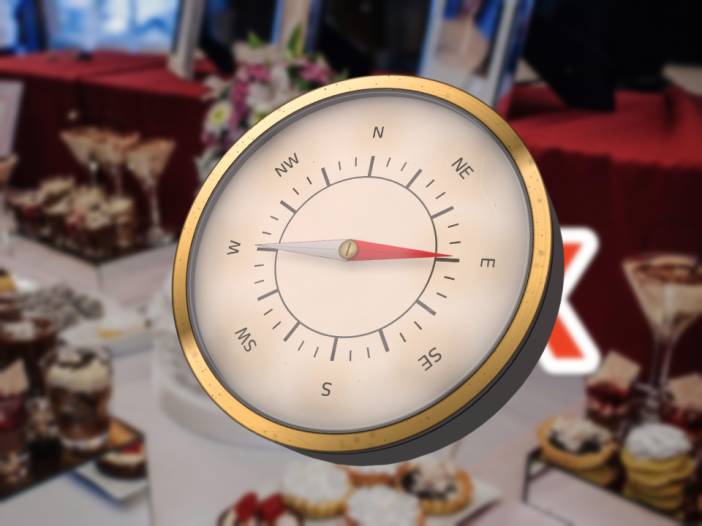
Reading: 90 °
